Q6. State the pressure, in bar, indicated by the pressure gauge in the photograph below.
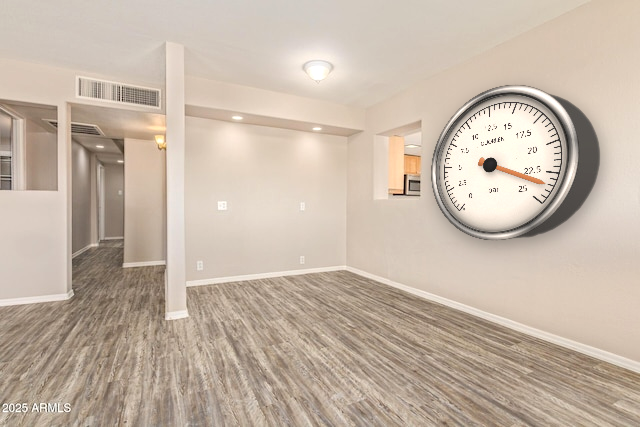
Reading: 23.5 bar
